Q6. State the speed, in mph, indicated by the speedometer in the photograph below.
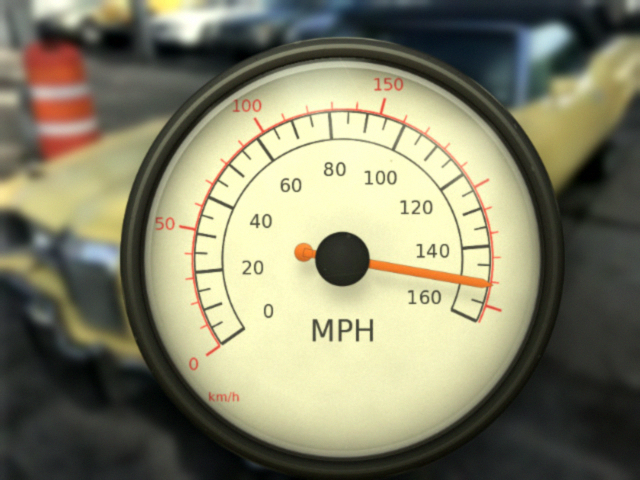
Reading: 150 mph
